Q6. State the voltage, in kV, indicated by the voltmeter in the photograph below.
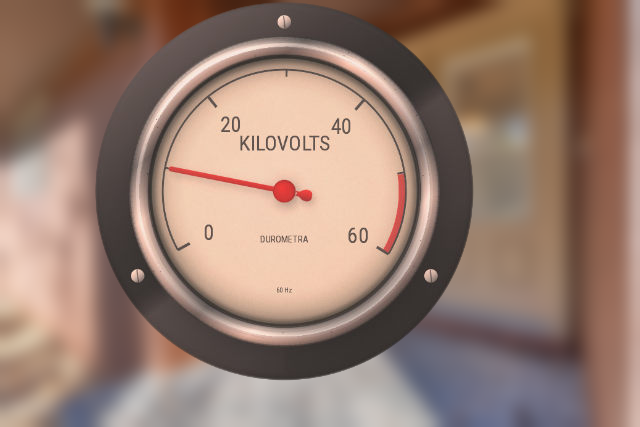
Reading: 10 kV
